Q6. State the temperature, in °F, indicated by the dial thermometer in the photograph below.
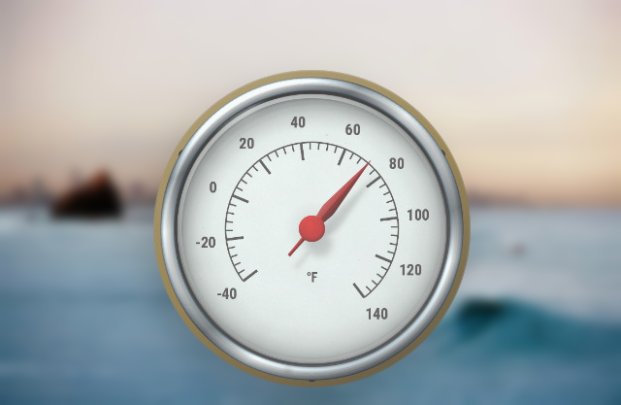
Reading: 72 °F
